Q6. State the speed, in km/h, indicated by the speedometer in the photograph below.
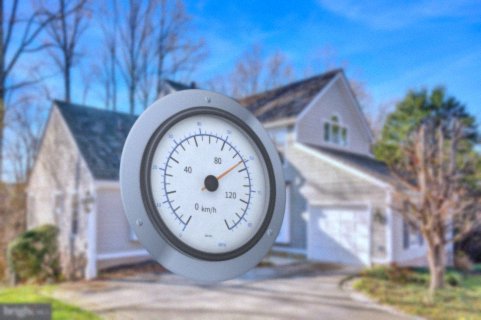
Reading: 95 km/h
